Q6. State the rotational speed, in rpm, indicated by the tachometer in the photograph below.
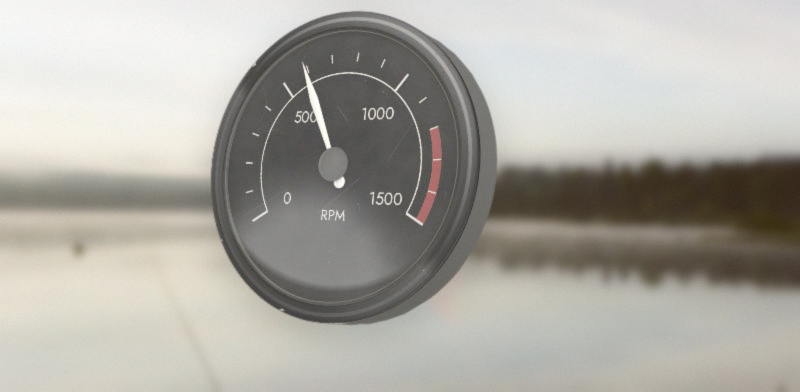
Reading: 600 rpm
